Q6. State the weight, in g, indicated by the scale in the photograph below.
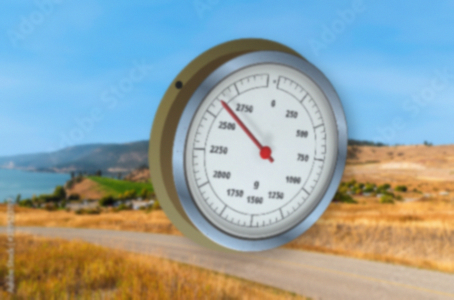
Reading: 2600 g
